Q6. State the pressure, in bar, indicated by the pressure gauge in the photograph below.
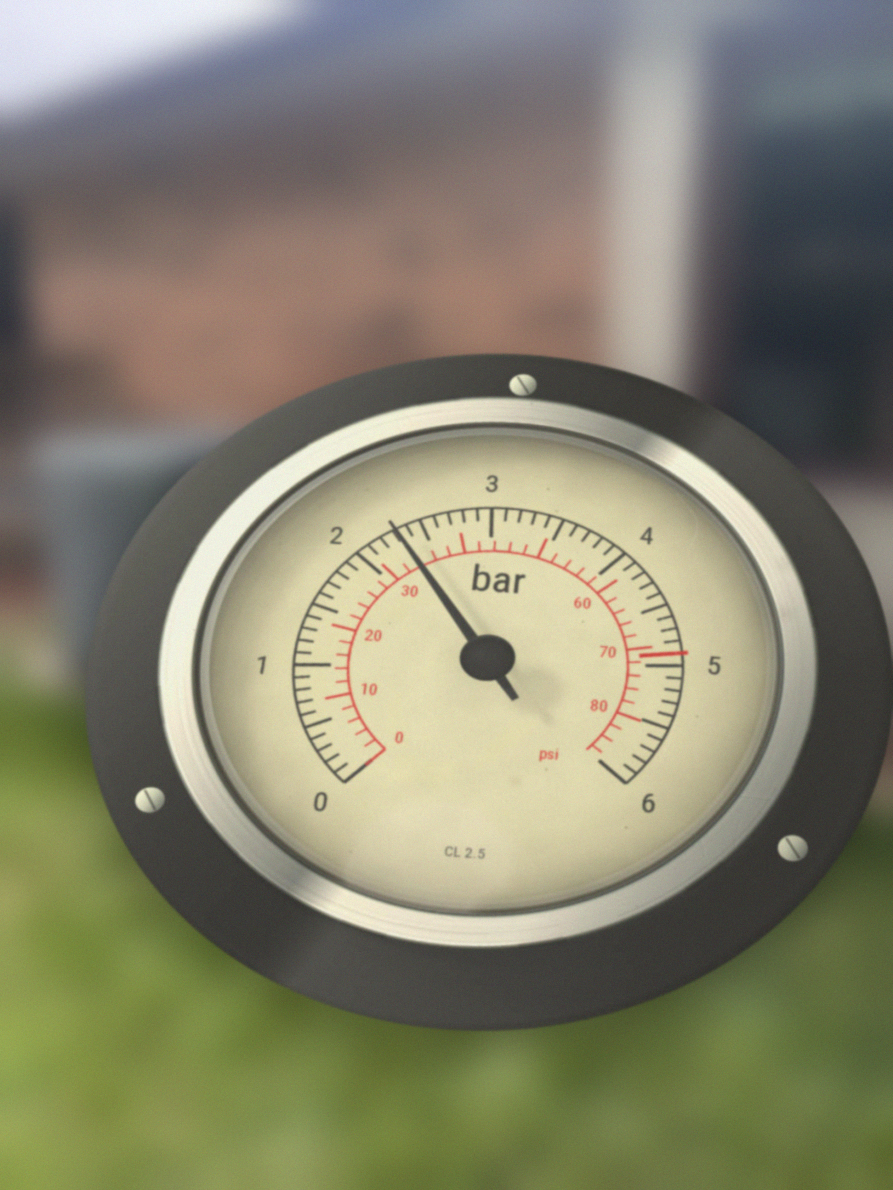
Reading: 2.3 bar
